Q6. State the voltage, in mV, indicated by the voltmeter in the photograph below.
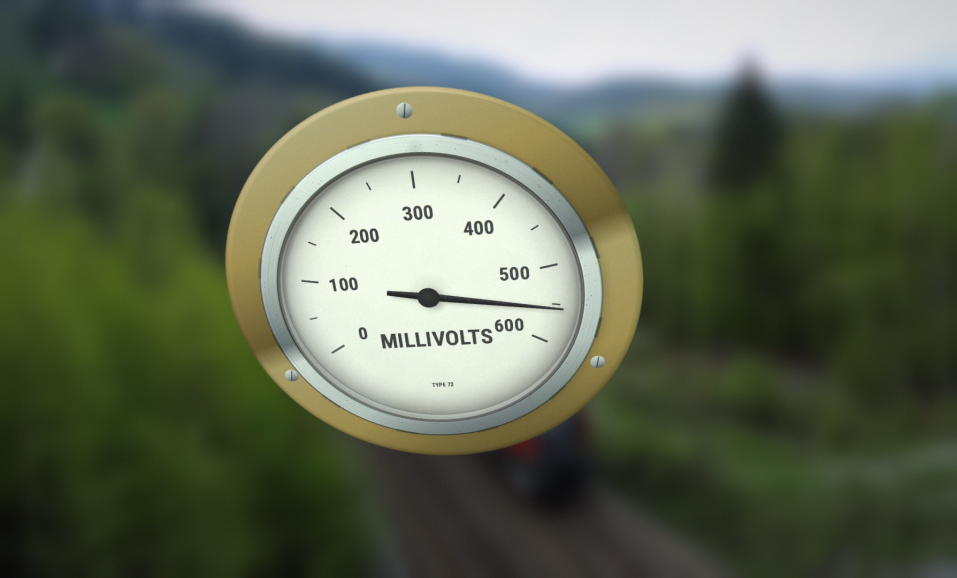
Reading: 550 mV
